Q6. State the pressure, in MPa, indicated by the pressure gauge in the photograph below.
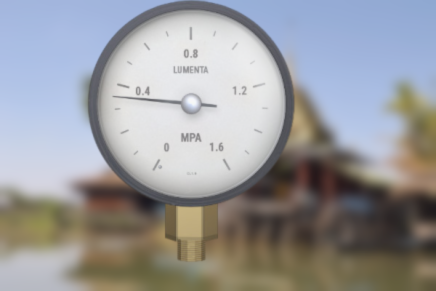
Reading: 0.35 MPa
